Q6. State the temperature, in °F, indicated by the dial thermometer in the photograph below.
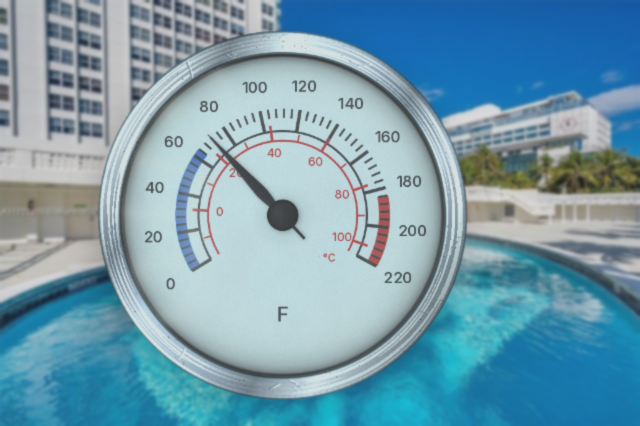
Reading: 72 °F
